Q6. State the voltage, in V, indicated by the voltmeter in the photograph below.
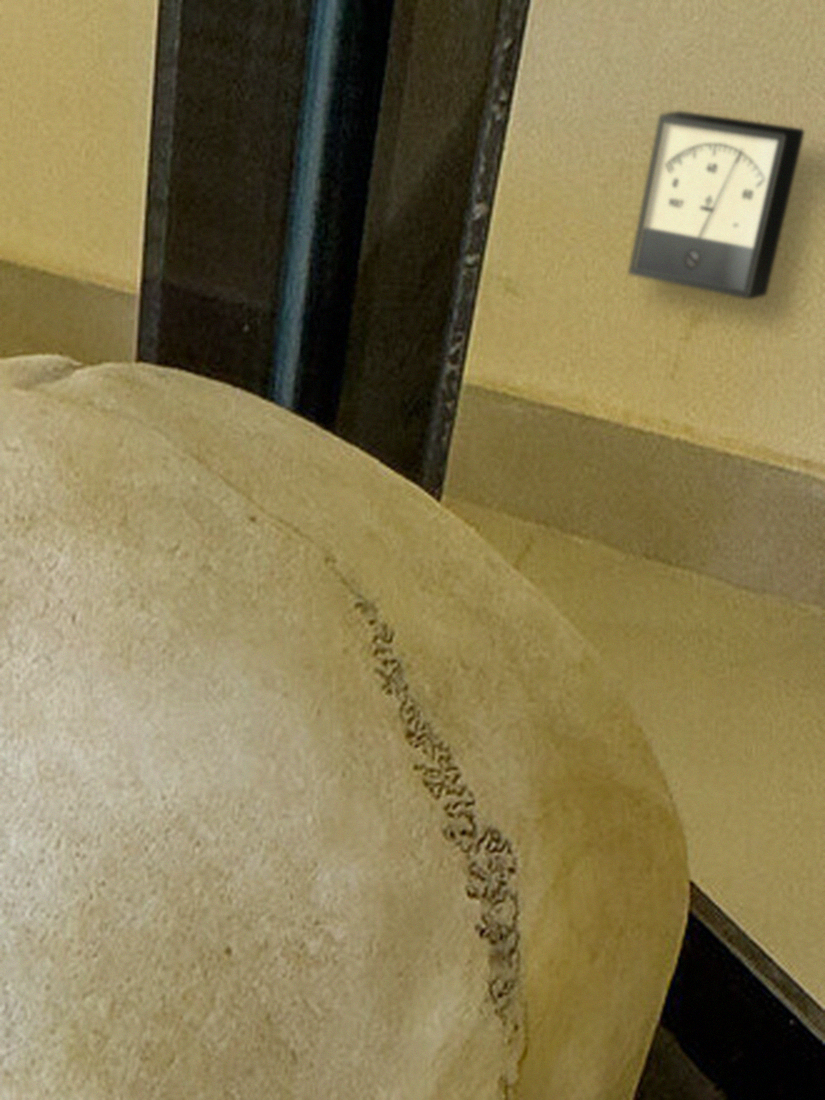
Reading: 50 V
